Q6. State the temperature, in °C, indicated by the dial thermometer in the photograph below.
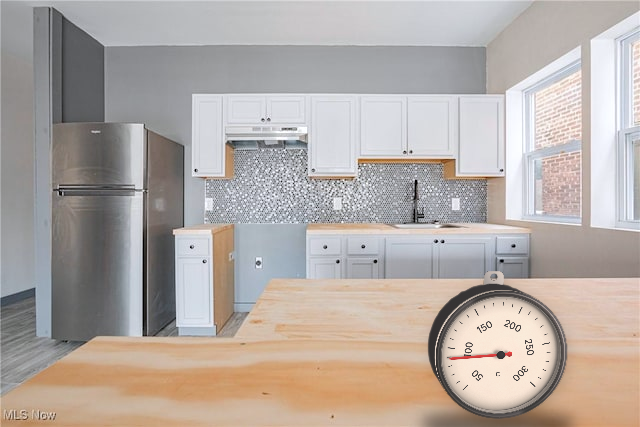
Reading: 90 °C
